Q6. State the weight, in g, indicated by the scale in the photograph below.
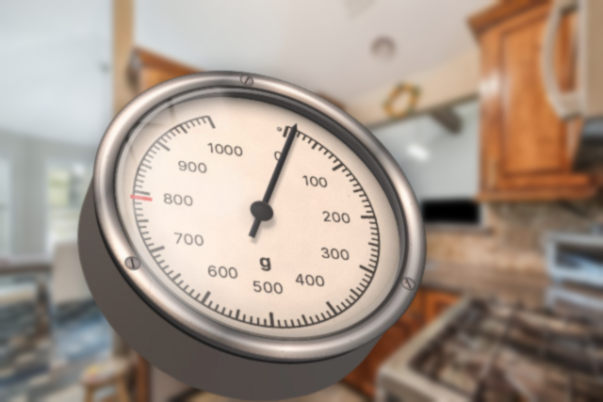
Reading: 10 g
